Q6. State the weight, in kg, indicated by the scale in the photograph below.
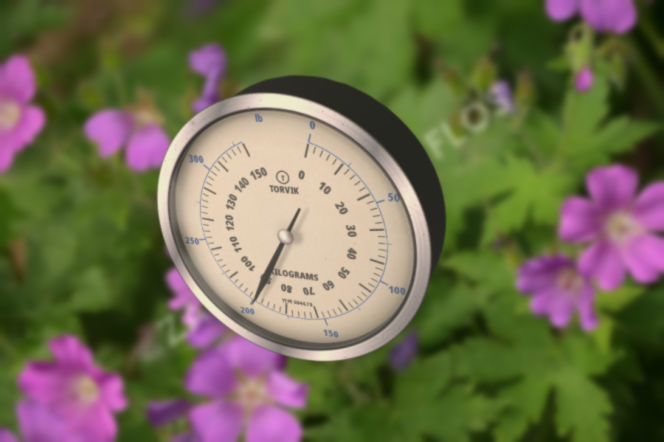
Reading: 90 kg
